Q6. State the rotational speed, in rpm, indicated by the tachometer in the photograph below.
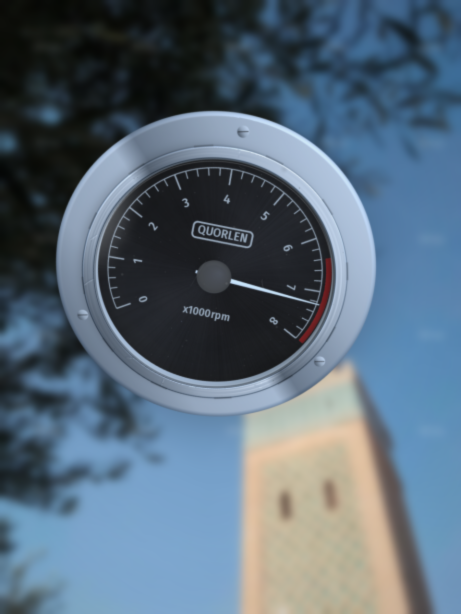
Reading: 7200 rpm
